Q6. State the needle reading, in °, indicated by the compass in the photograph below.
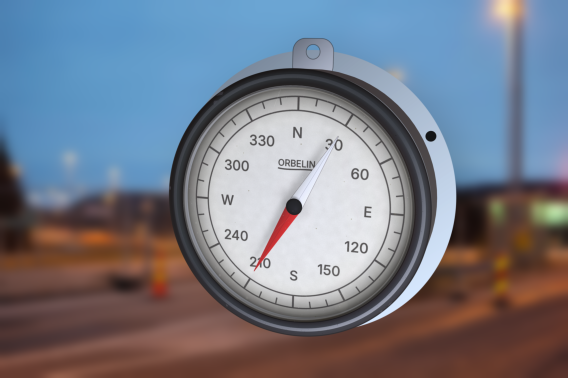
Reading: 210 °
